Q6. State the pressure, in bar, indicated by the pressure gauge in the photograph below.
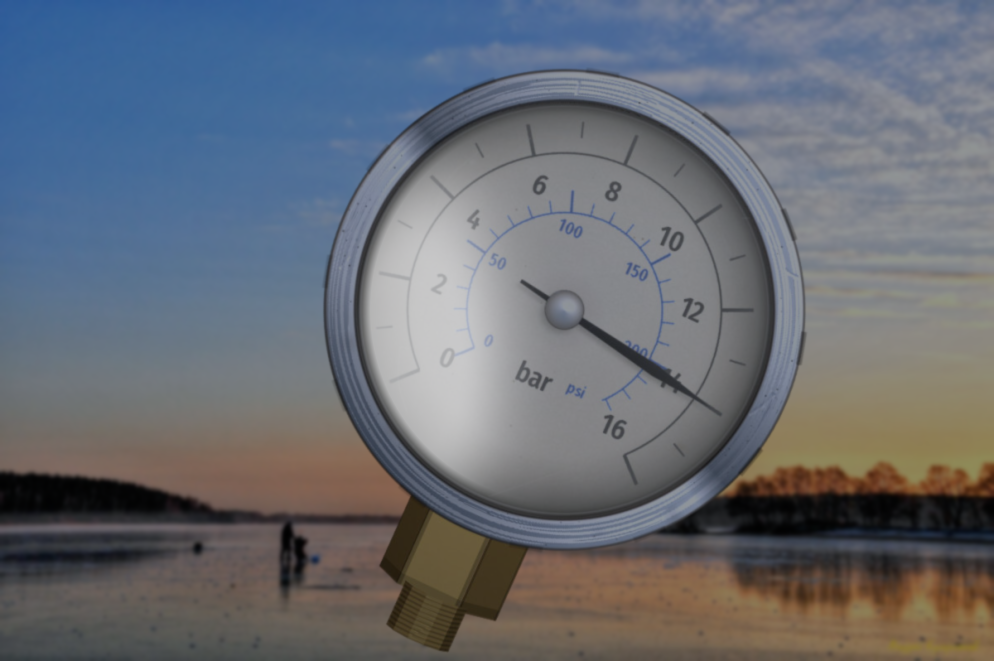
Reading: 14 bar
